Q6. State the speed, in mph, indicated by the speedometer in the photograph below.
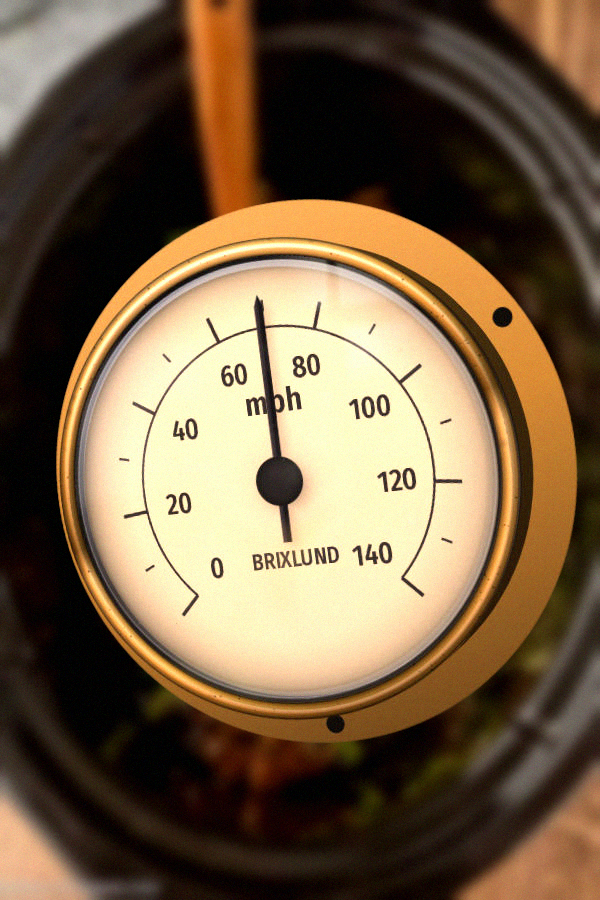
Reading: 70 mph
